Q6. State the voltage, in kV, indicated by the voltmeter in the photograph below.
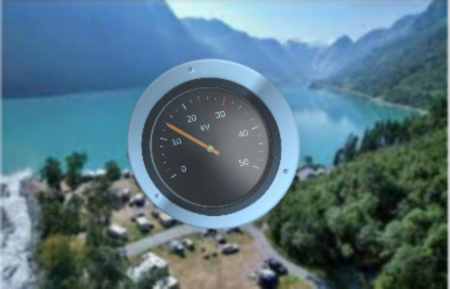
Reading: 14 kV
